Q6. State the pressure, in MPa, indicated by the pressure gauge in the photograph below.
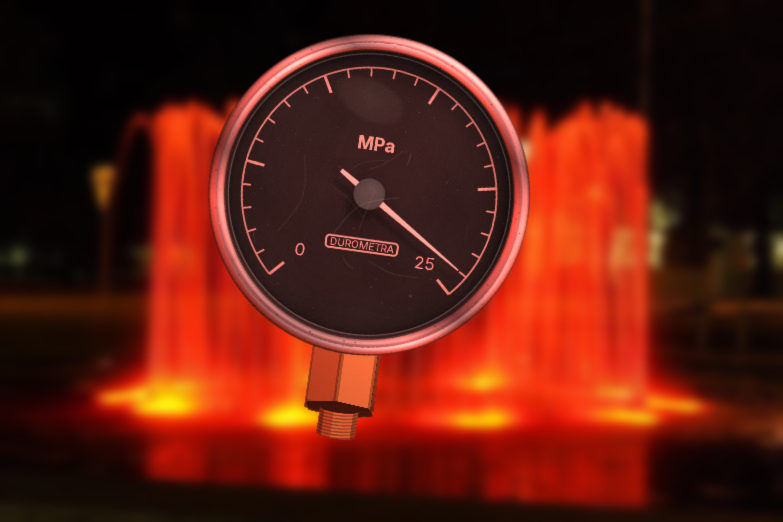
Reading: 24 MPa
